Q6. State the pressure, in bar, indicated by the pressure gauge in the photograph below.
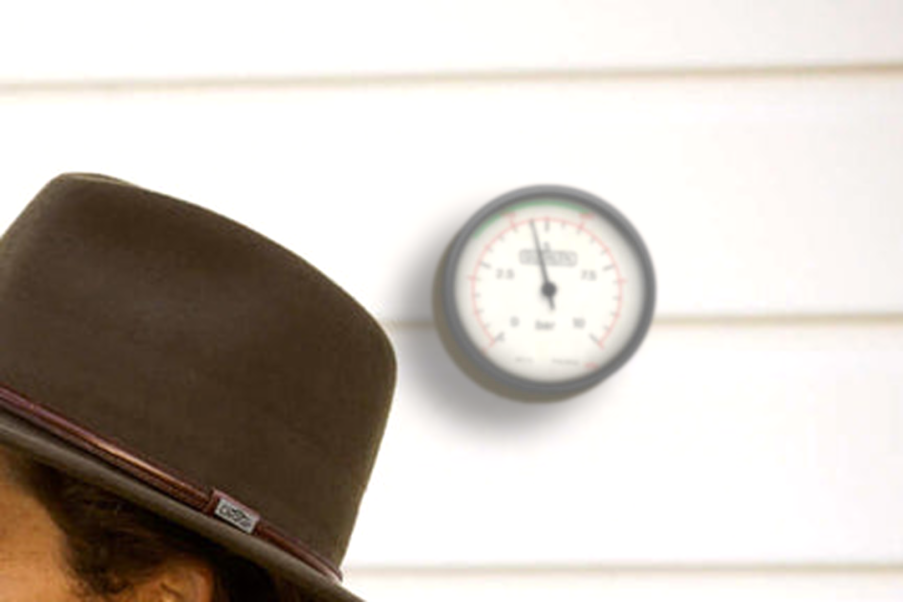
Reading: 4.5 bar
